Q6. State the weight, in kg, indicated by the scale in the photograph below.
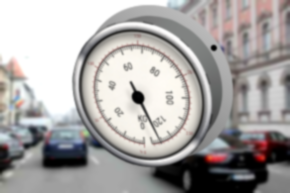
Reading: 125 kg
